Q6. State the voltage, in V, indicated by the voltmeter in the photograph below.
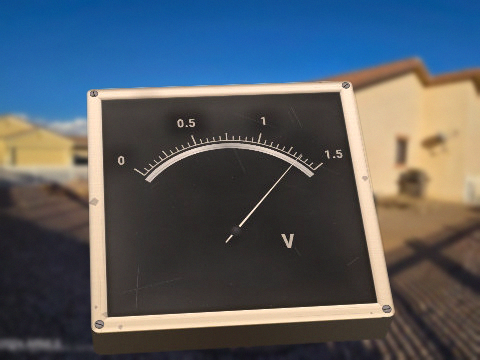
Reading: 1.35 V
